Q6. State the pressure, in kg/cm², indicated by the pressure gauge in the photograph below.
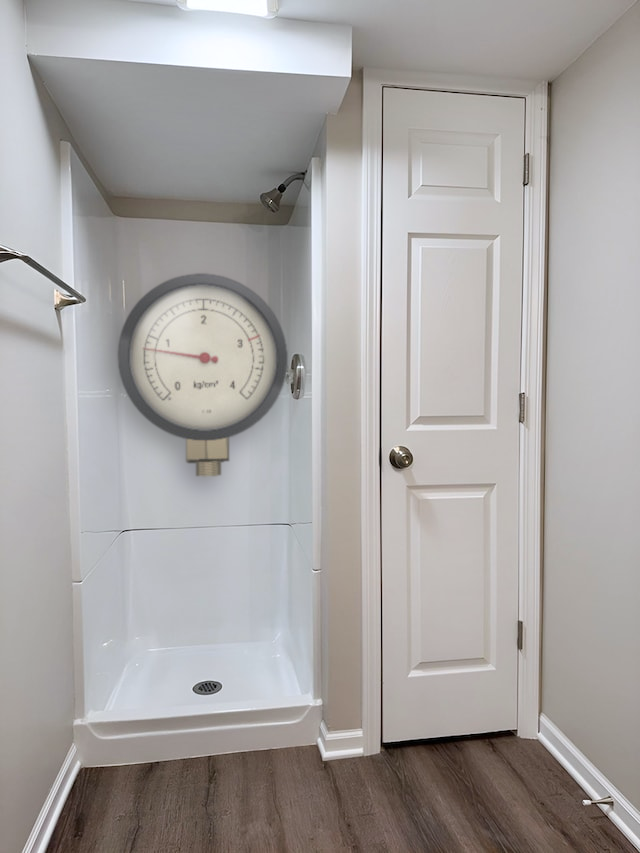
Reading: 0.8 kg/cm²
